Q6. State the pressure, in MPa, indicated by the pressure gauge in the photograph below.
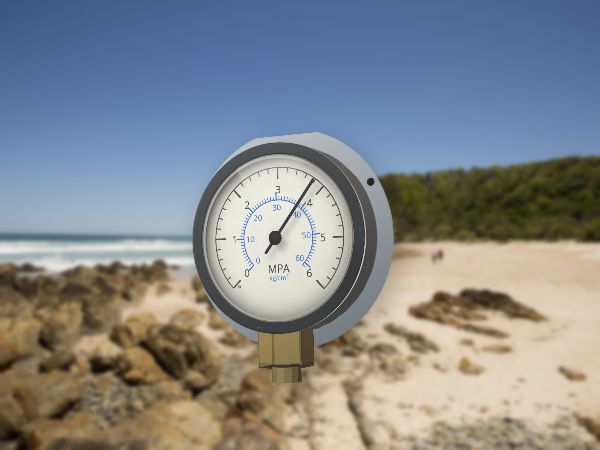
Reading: 3.8 MPa
